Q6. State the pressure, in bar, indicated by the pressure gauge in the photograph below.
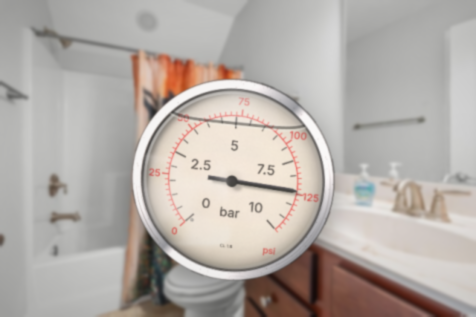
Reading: 8.5 bar
